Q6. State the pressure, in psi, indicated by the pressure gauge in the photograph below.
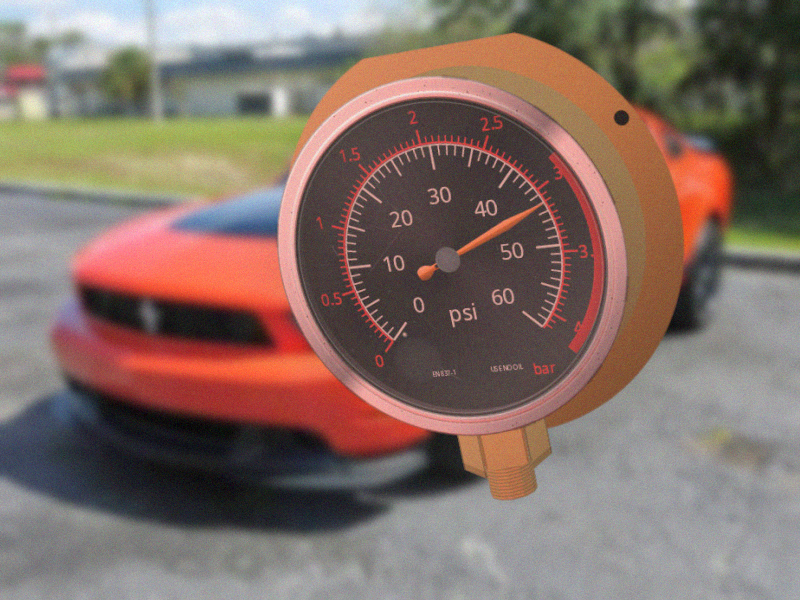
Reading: 45 psi
